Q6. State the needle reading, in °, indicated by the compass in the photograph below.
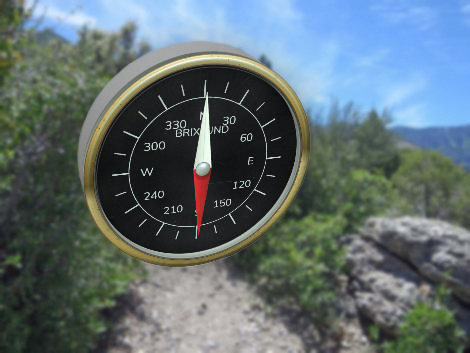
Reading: 180 °
